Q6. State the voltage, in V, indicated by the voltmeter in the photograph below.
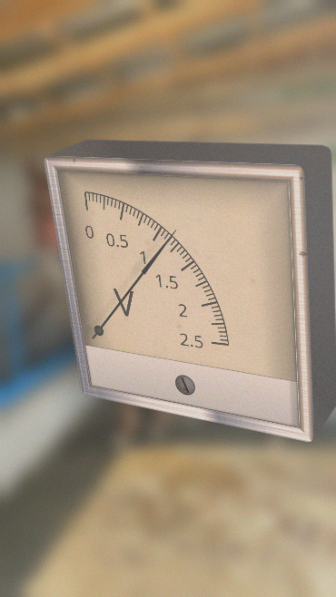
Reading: 1.15 V
